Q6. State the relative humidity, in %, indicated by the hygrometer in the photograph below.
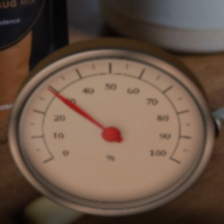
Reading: 30 %
